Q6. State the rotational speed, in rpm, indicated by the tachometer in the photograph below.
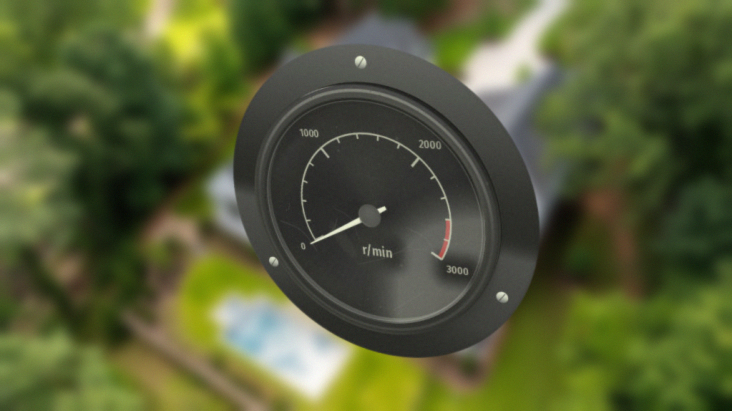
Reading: 0 rpm
